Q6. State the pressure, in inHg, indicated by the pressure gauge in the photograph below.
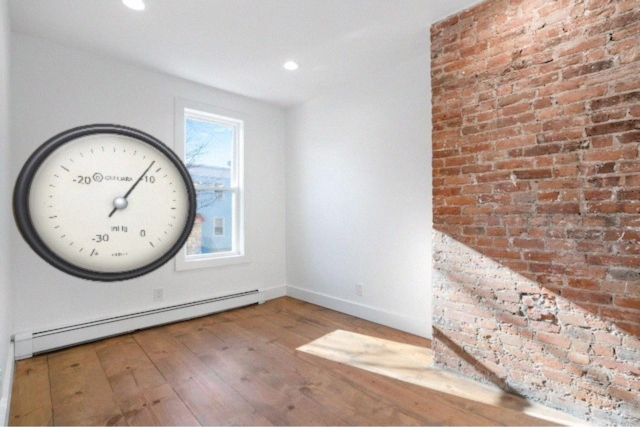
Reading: -11 inHg
